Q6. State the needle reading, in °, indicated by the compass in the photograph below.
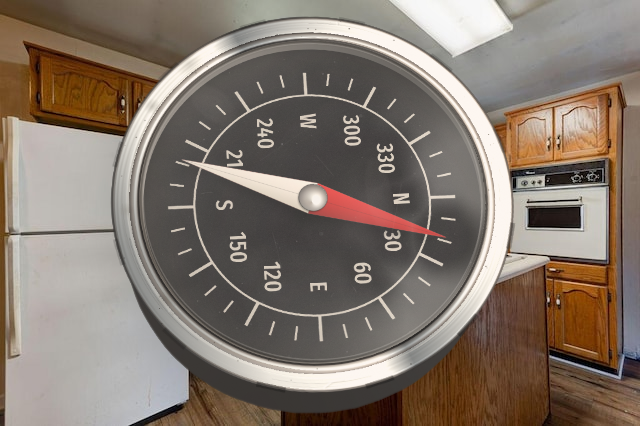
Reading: 20 °
